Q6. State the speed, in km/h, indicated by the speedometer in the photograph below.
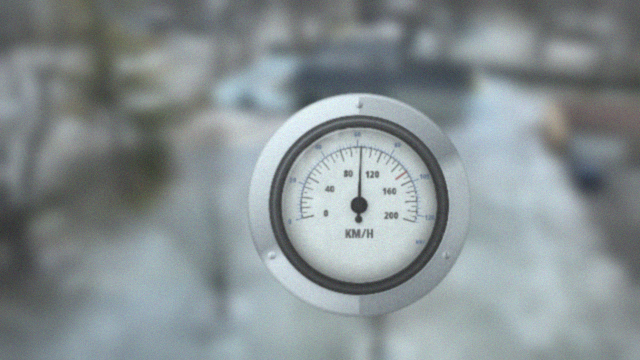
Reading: 100 km/h
